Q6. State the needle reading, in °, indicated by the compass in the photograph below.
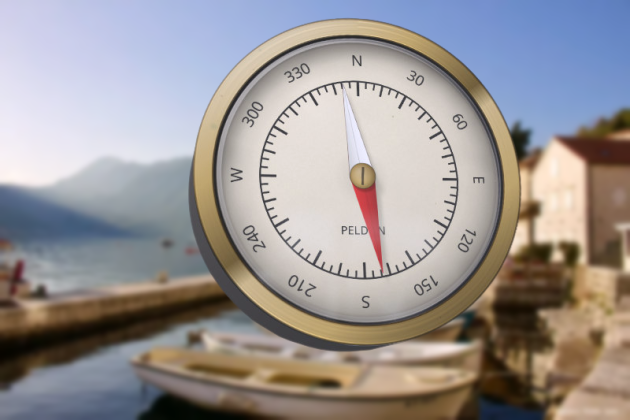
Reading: 170 °
